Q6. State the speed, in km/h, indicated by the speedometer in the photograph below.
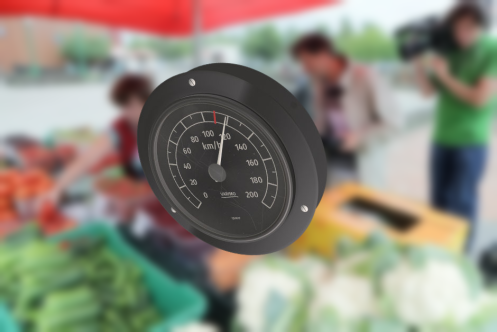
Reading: 120 km/h
